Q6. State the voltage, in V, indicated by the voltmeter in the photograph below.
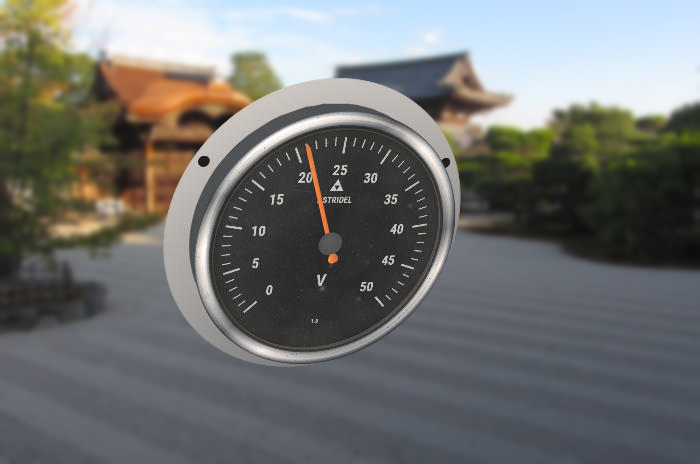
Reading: 21 V
